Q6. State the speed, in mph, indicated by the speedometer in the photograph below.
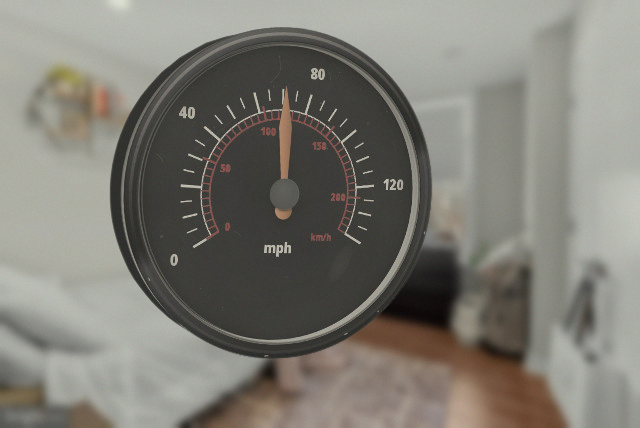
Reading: 70 mph
